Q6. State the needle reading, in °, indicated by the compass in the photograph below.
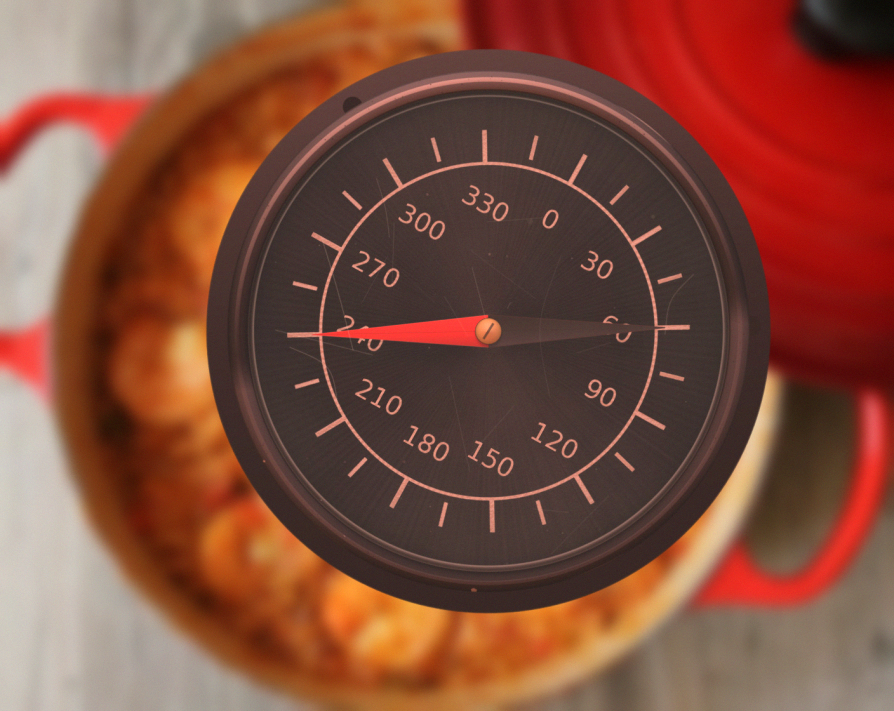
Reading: 240 °
